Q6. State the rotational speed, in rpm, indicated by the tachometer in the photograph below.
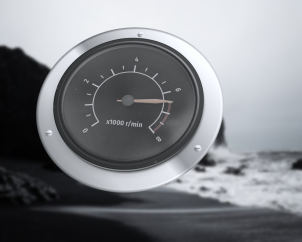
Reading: 6500 rpm
